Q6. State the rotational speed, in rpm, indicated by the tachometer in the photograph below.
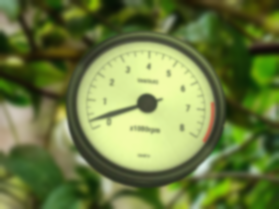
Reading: 250 rpm
